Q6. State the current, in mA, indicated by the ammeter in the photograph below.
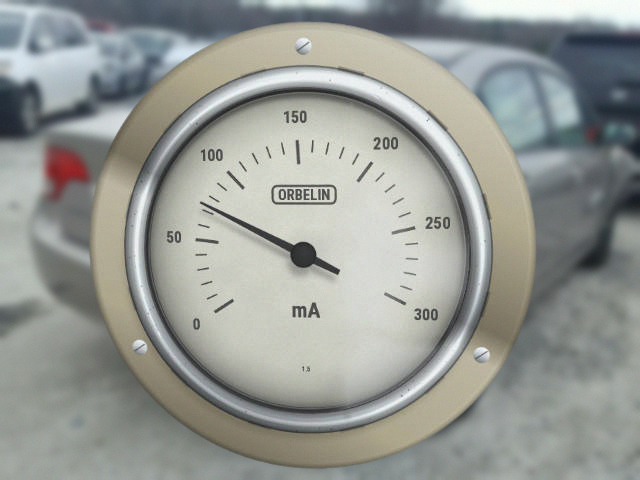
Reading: 75 mA
